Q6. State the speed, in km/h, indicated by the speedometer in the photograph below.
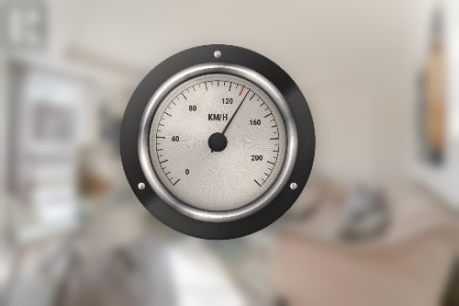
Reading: 135 km/h
